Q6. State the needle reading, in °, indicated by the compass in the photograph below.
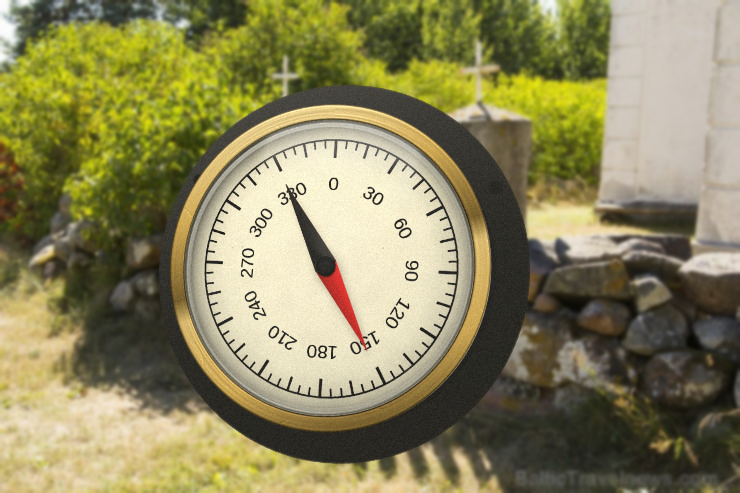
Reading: 150 °
